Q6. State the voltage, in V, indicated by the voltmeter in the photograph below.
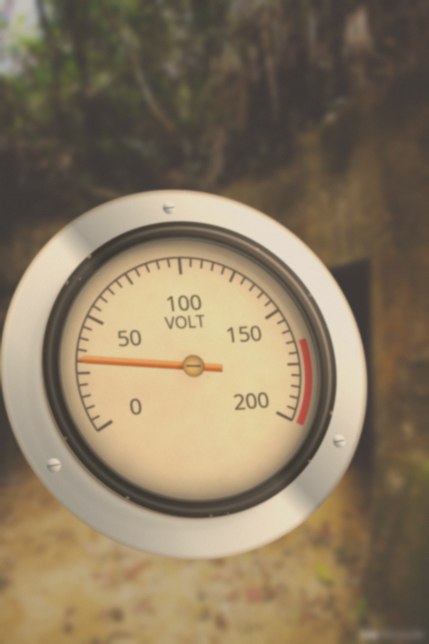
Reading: 30 V
